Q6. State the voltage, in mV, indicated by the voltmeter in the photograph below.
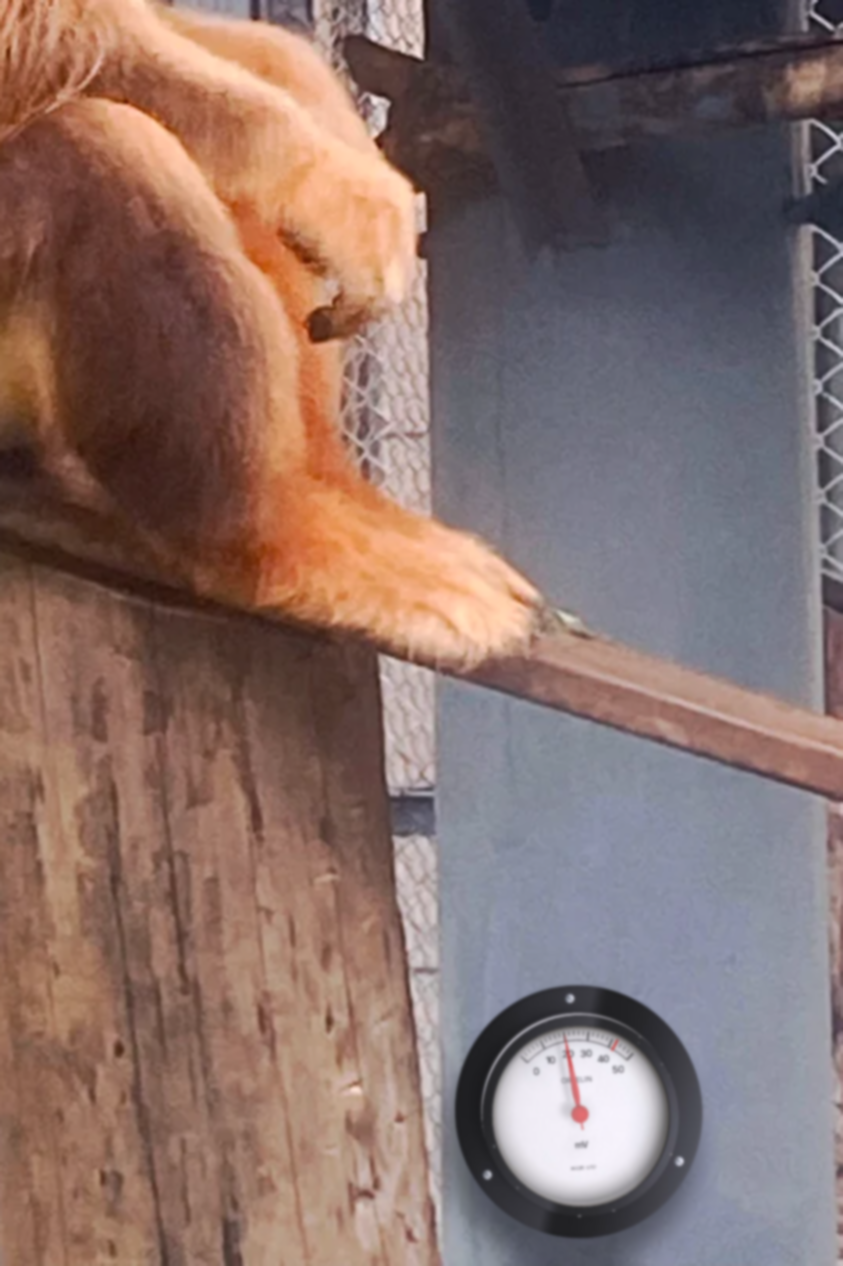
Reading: 20 mV
